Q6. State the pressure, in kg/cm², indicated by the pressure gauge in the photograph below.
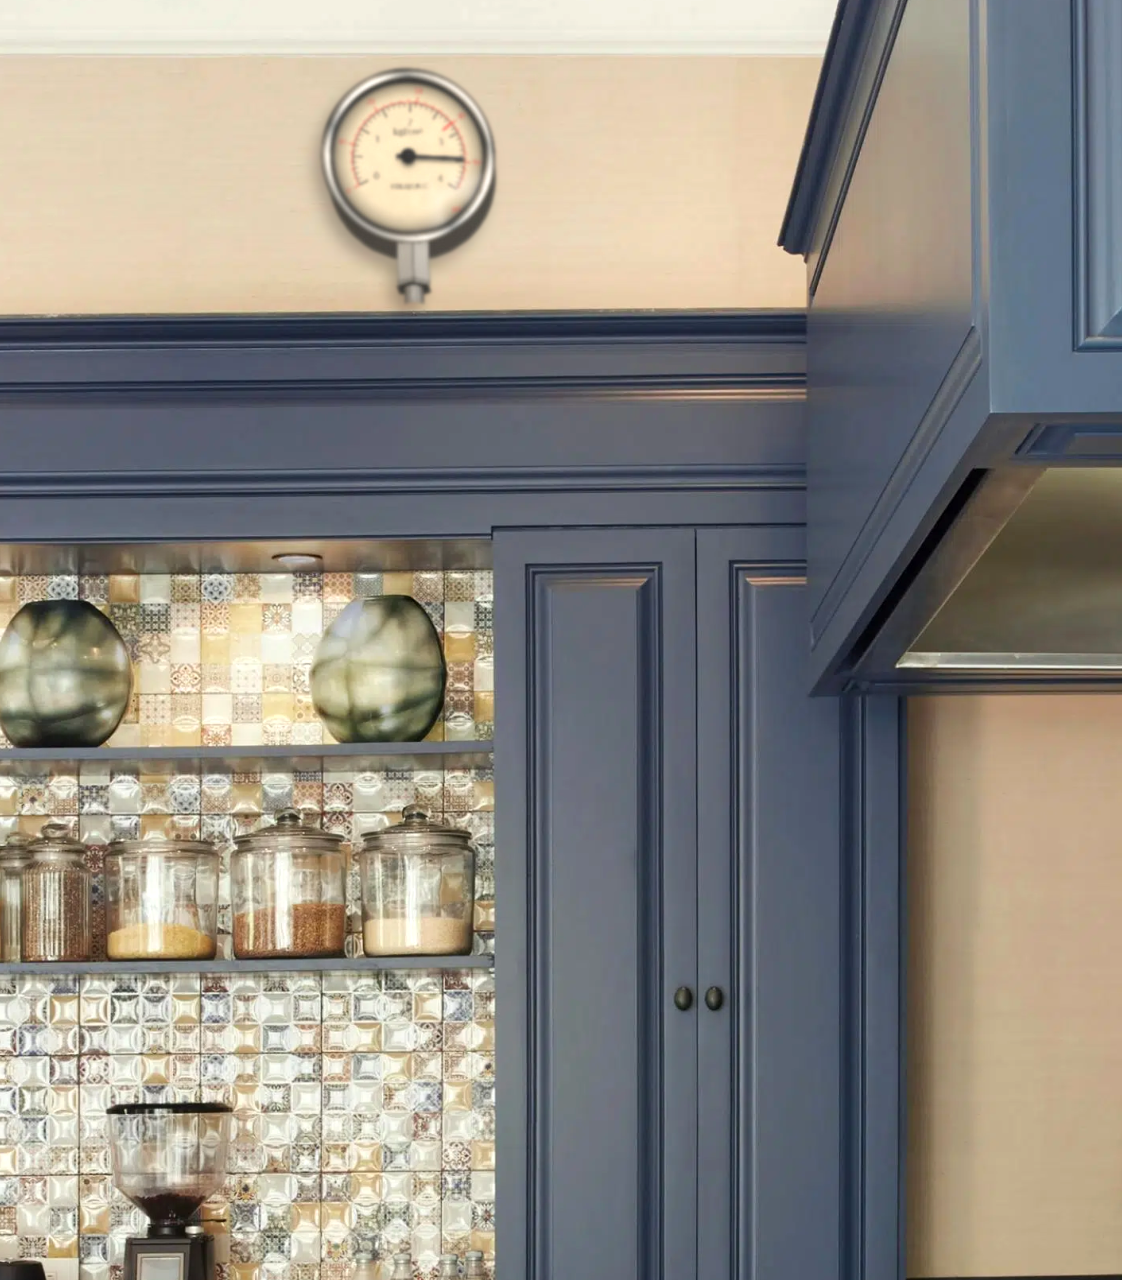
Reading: 3.5 kg/cm²
